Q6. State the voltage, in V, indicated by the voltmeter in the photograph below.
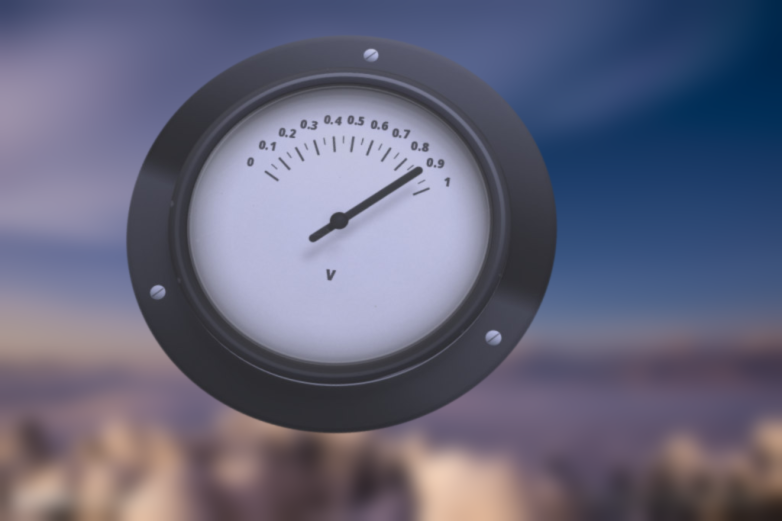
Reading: 0.9 V
